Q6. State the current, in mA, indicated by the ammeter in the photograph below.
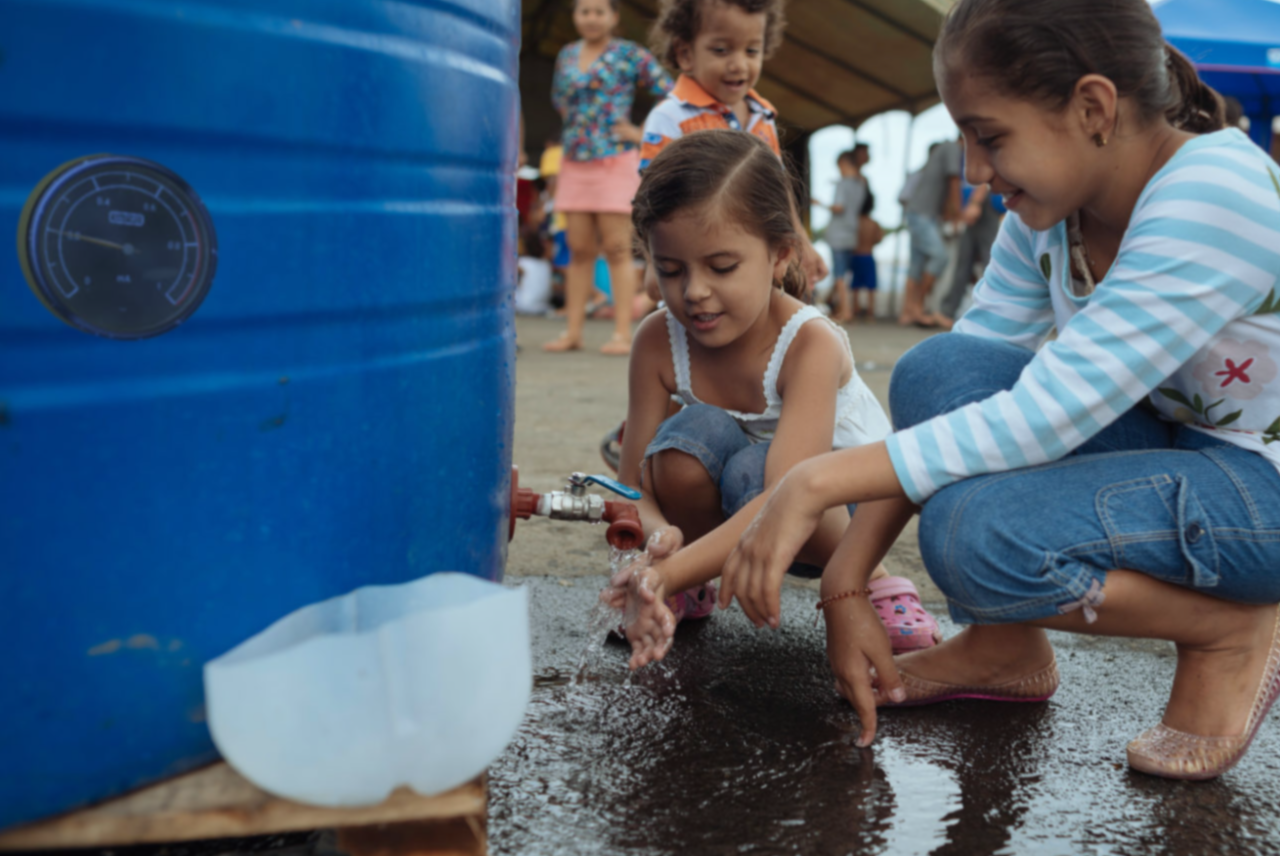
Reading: 0.2 mA
